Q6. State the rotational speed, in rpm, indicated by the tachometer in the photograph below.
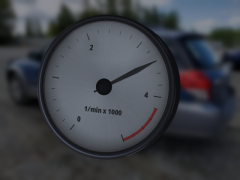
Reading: 3400 rpm
